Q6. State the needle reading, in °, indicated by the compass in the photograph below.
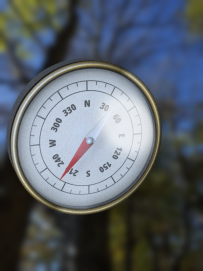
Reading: 220 °
